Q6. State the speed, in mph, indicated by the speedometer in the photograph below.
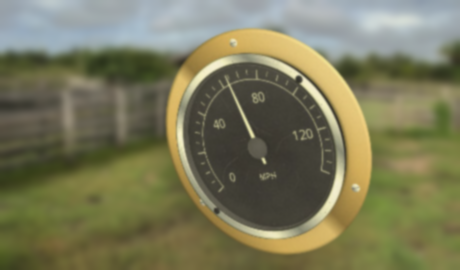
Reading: 65 mph
